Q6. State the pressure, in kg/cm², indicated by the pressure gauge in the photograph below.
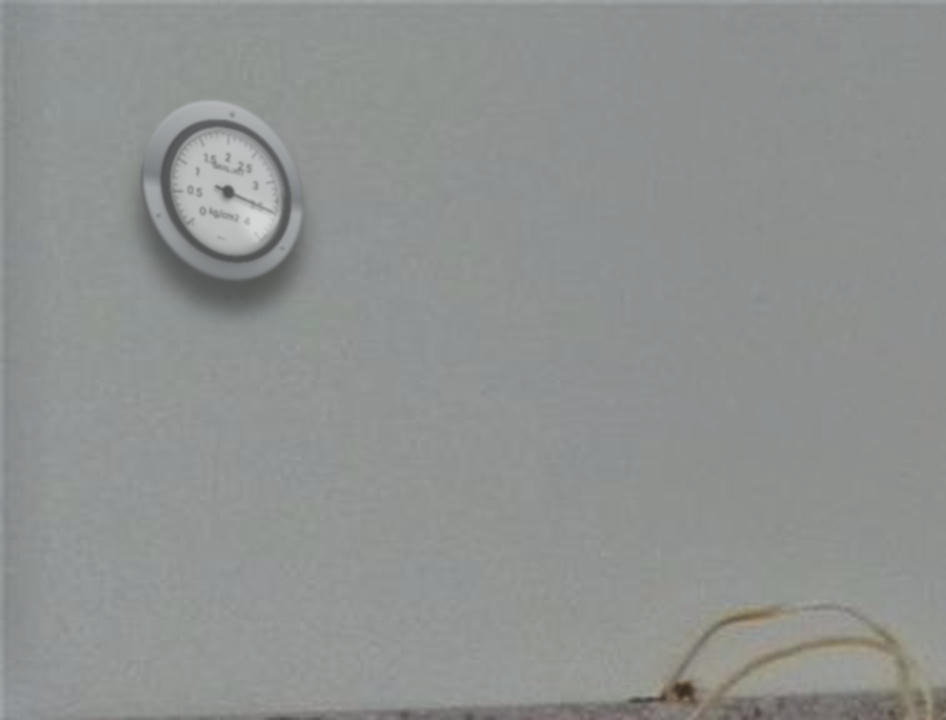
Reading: 3.5 kg/cm²
